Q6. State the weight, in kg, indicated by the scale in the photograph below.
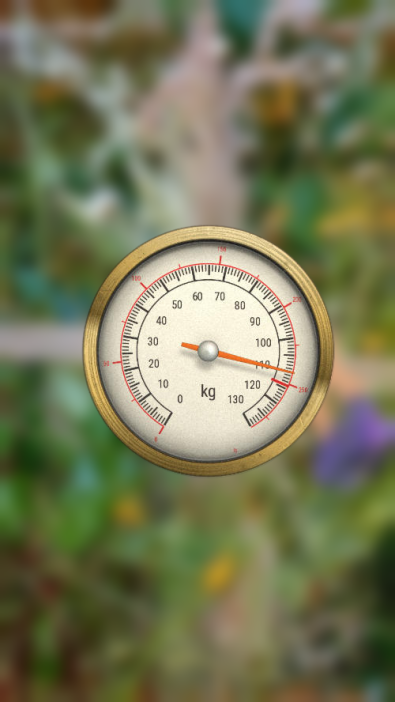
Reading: 110 kg
